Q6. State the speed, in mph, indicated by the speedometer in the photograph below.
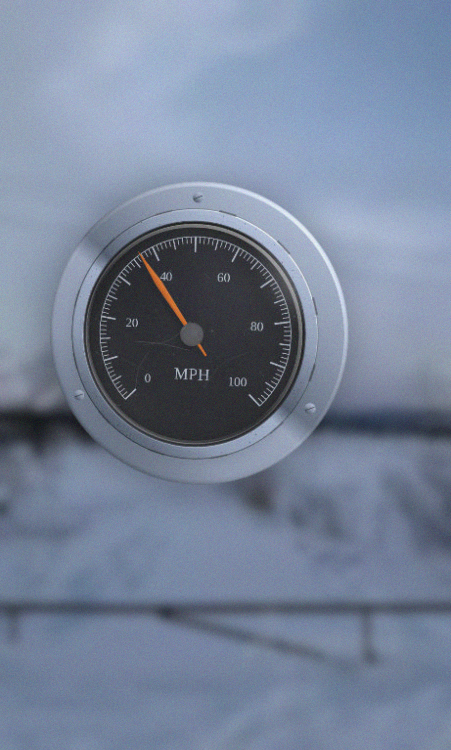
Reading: 37 mph
